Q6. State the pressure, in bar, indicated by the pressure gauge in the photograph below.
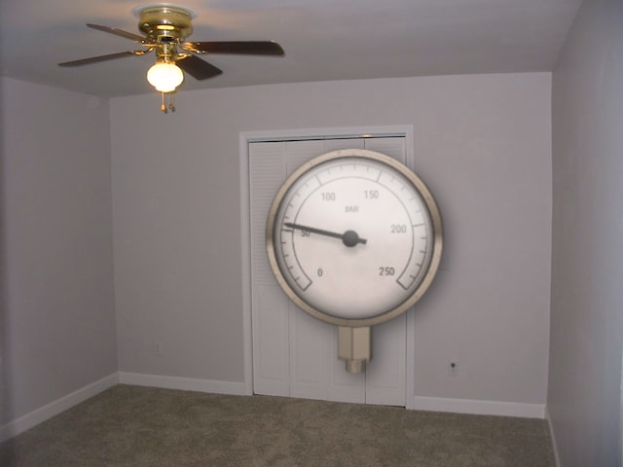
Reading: 55 bar
